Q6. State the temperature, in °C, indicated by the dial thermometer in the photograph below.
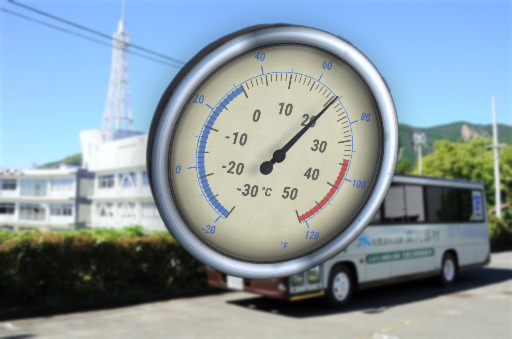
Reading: 20 °C
